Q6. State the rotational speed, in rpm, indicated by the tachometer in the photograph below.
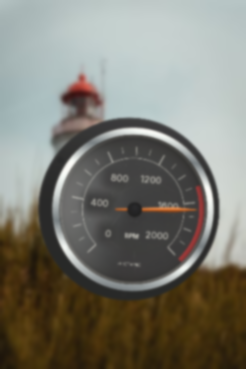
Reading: 1650 rpm
